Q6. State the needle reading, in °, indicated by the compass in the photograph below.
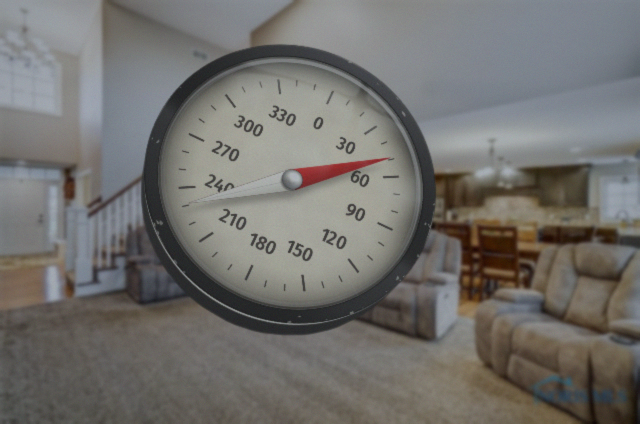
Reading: 50 °
